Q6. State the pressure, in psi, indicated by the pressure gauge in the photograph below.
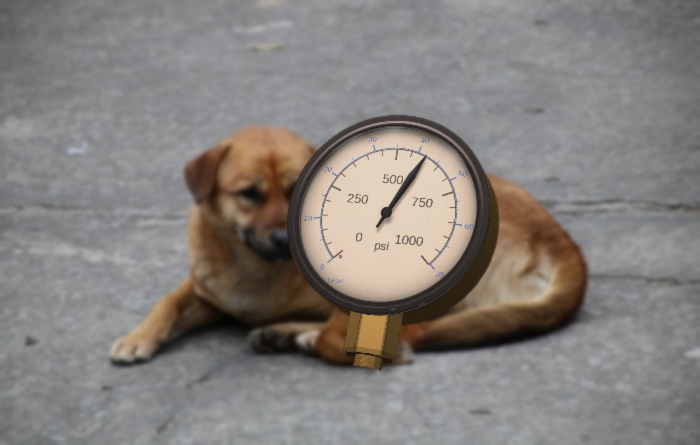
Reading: 600 psi
